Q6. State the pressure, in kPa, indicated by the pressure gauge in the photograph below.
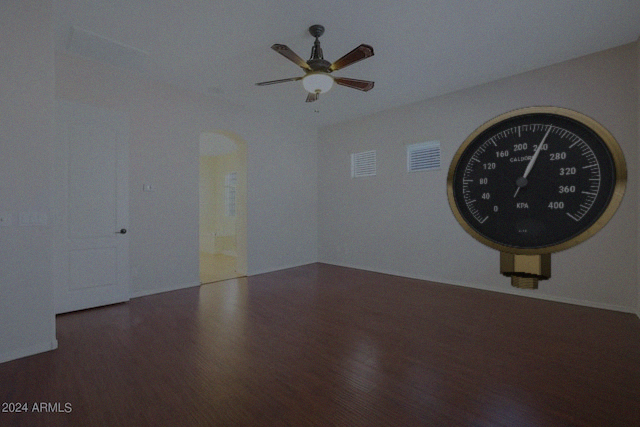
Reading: 240 kPa
